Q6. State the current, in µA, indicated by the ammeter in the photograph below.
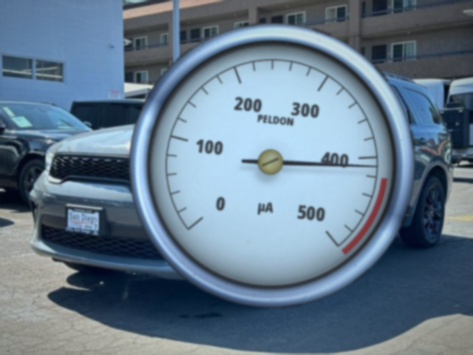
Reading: 410 µA
